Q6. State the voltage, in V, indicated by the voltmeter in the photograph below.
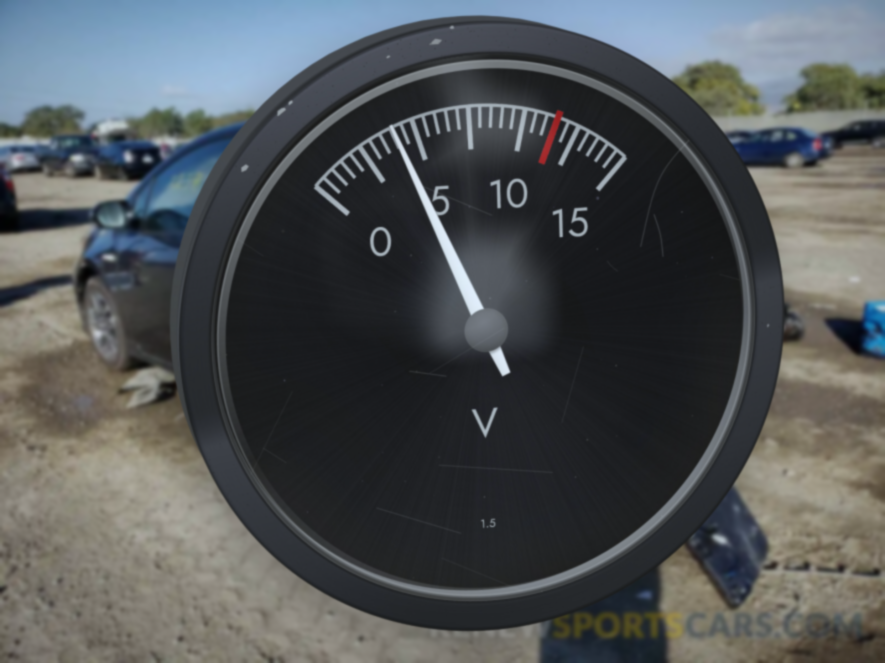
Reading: 4 V
